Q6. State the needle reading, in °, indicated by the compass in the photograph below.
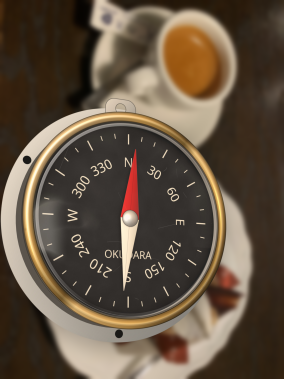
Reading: 5 °
